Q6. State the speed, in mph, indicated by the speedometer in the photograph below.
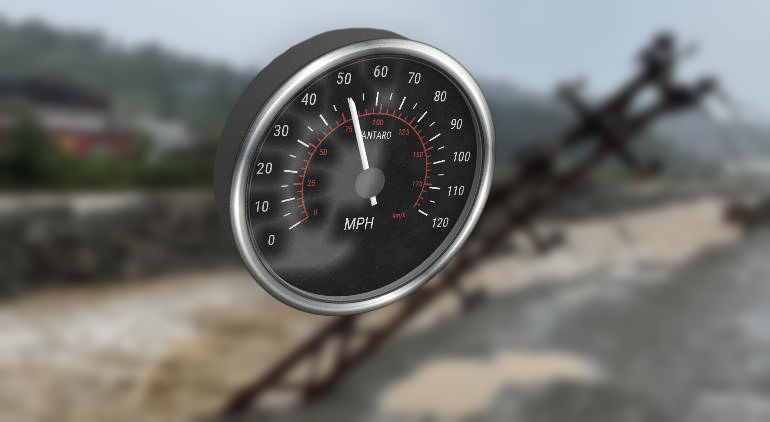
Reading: 50 mph
